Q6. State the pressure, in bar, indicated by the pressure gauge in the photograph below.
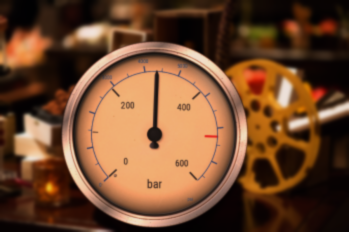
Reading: 300 bar
